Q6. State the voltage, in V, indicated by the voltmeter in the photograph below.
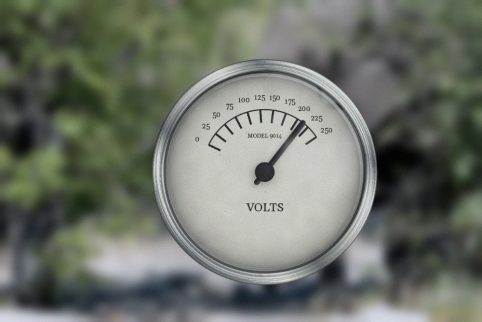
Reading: 212.5 V
